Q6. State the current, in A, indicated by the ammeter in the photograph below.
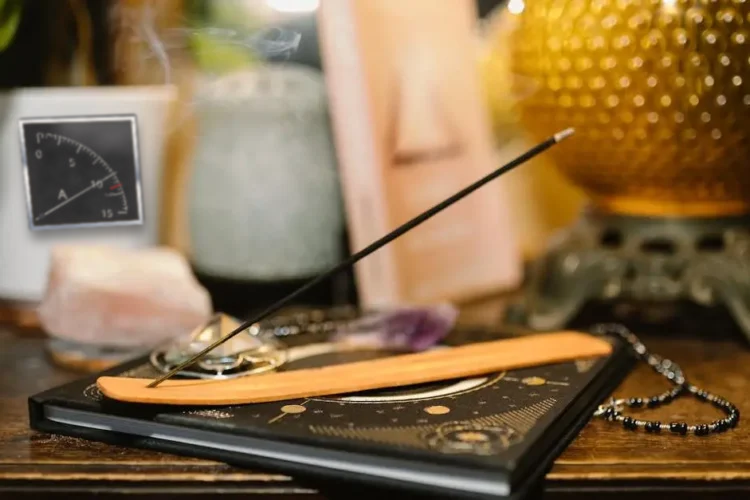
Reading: 10 A
